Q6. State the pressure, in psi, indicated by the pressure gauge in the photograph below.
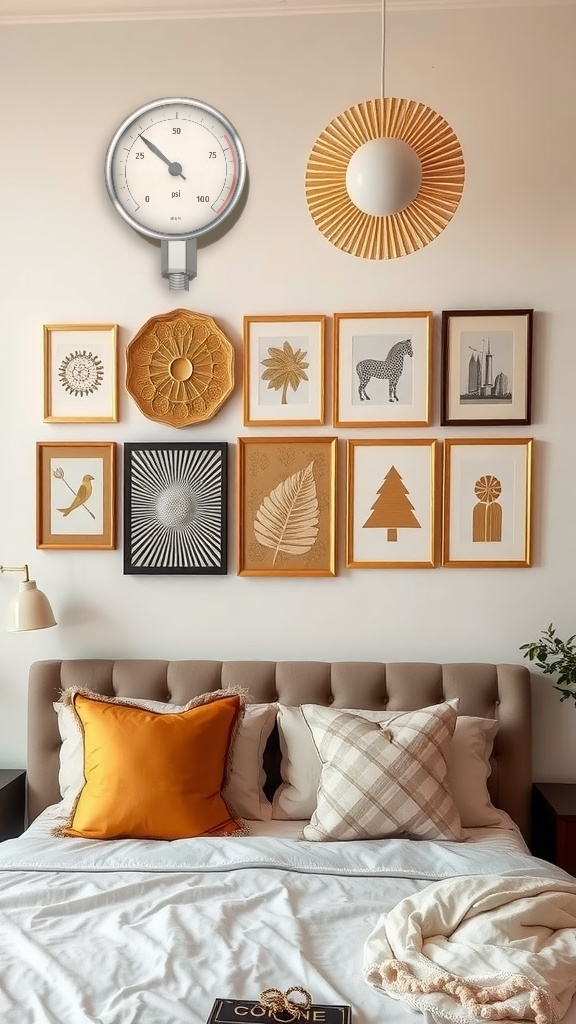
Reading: 32.5 psi
